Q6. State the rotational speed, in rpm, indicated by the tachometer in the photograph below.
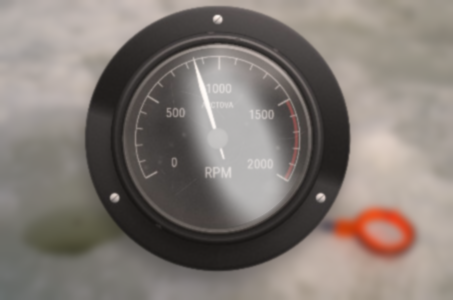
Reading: 850 rpm
